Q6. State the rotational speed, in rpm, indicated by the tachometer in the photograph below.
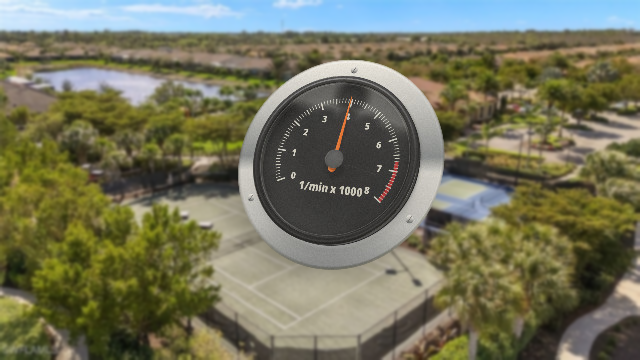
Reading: 4000 rpm
